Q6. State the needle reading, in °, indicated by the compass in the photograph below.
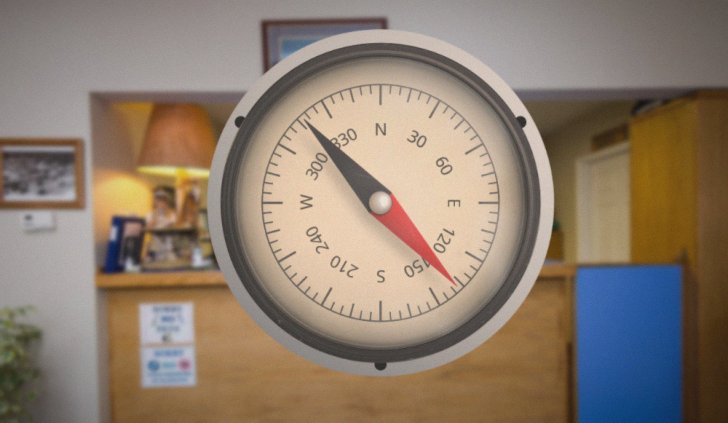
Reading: 137.5 °
